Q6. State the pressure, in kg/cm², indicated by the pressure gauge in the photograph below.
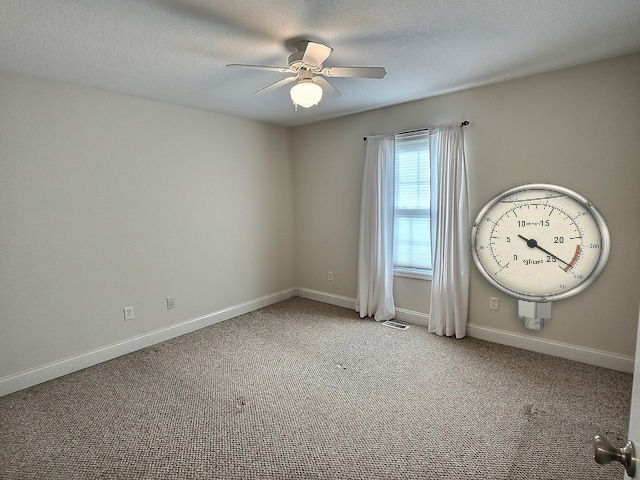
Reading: 24 kg/cm²
